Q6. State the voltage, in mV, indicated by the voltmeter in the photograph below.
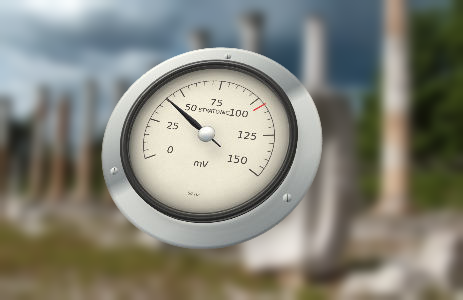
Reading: 40 mV
